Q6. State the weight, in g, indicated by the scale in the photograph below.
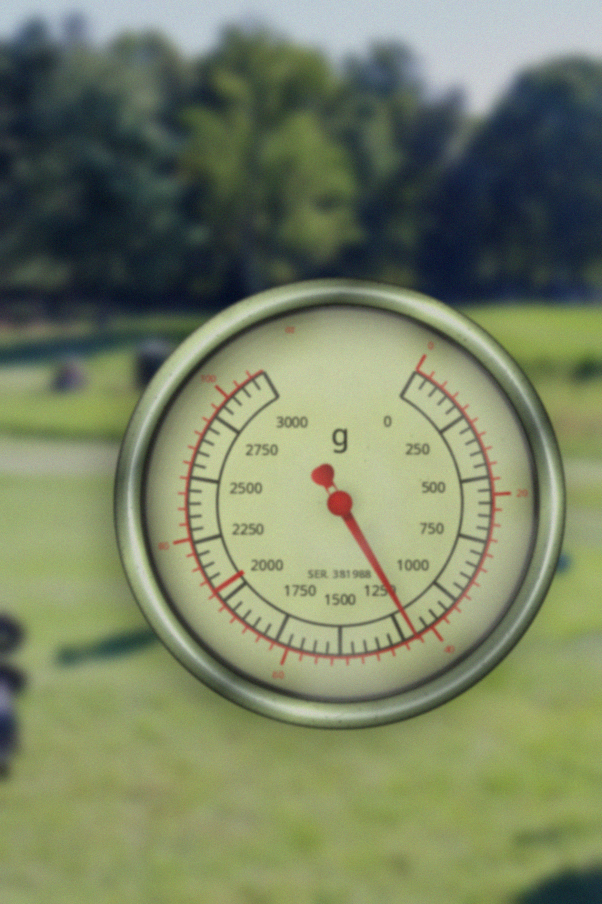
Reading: 1200 g
